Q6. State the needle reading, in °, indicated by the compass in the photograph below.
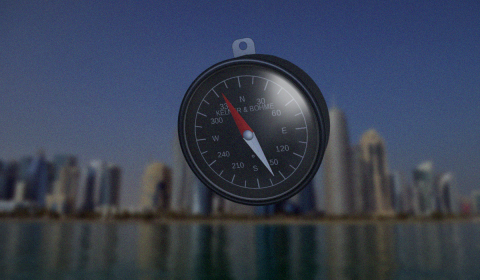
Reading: 337.5 °
